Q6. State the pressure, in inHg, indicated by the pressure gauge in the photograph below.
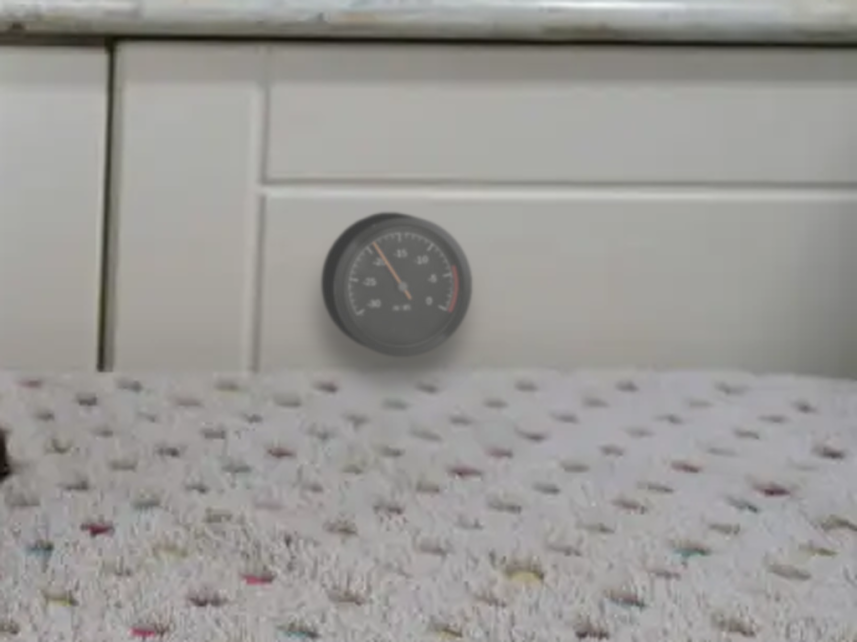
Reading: -19 inHg
